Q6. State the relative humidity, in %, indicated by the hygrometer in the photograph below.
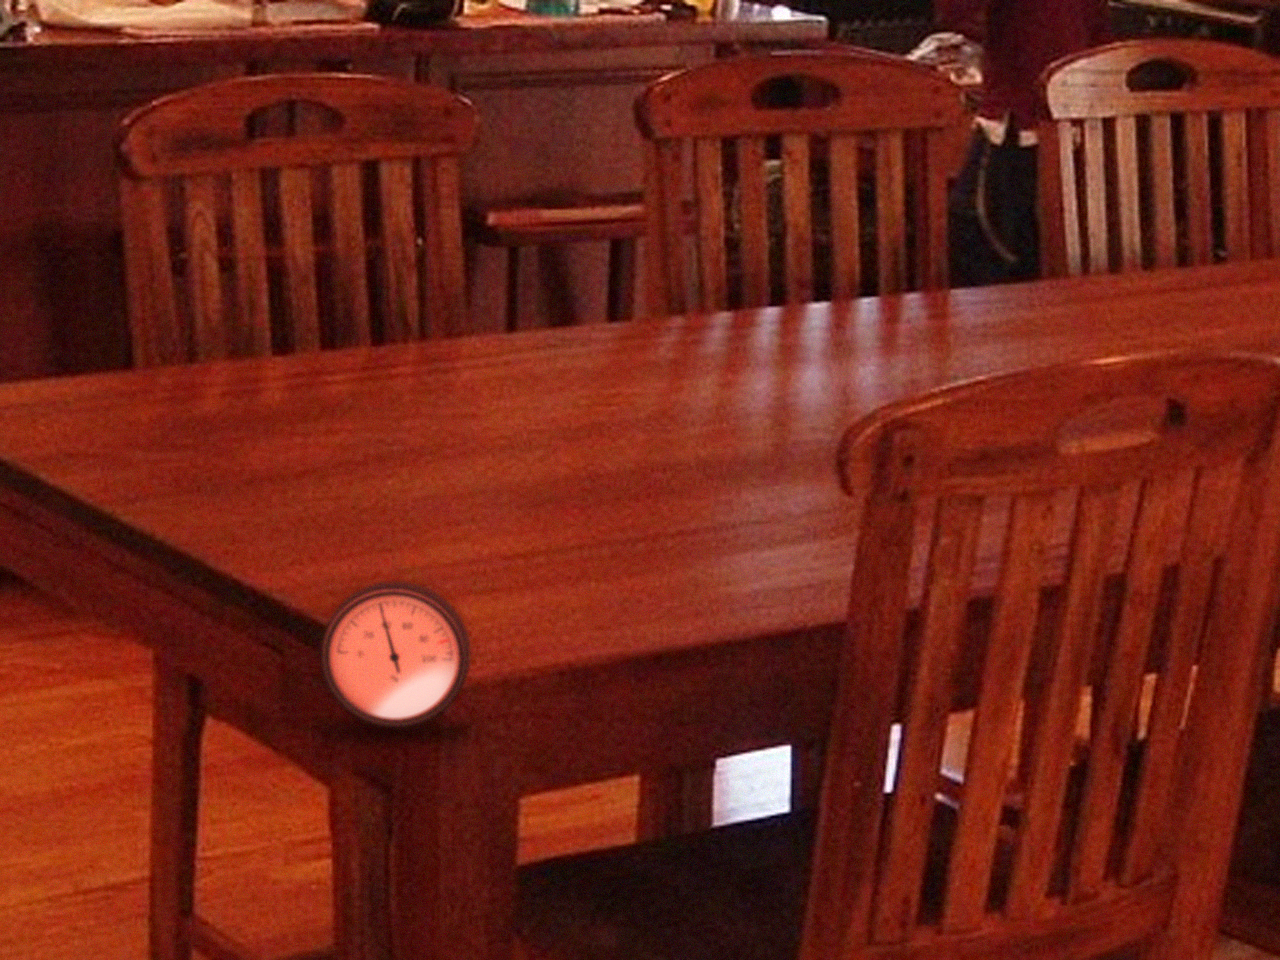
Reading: 40 %
